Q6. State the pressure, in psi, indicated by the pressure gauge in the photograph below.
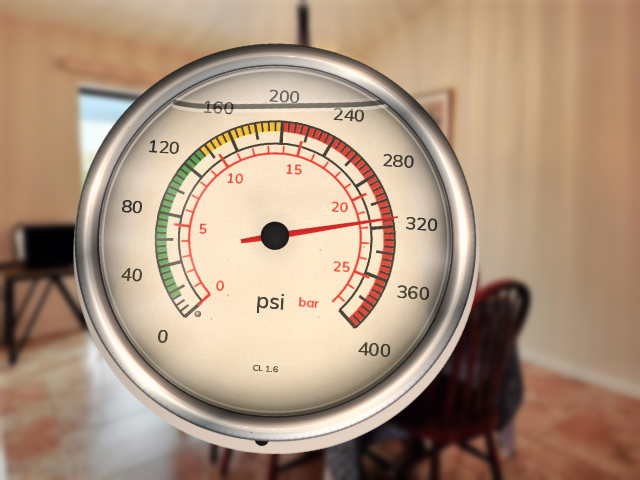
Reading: 315 psi
